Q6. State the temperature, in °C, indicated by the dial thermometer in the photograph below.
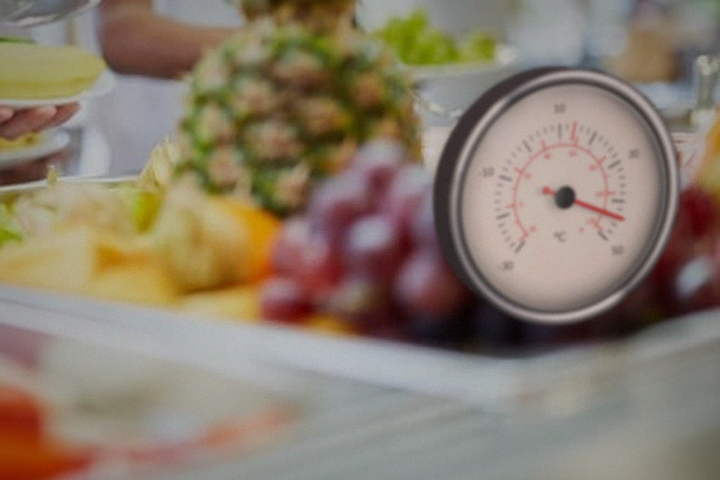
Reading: 44 °C
